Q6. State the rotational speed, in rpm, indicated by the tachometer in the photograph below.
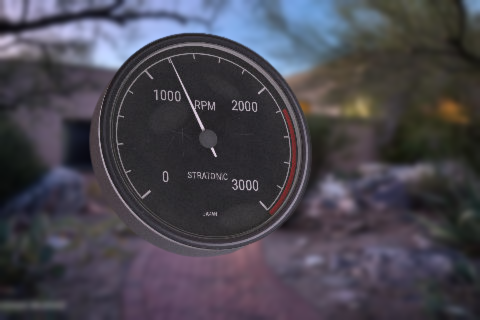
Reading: 1200 rpm
